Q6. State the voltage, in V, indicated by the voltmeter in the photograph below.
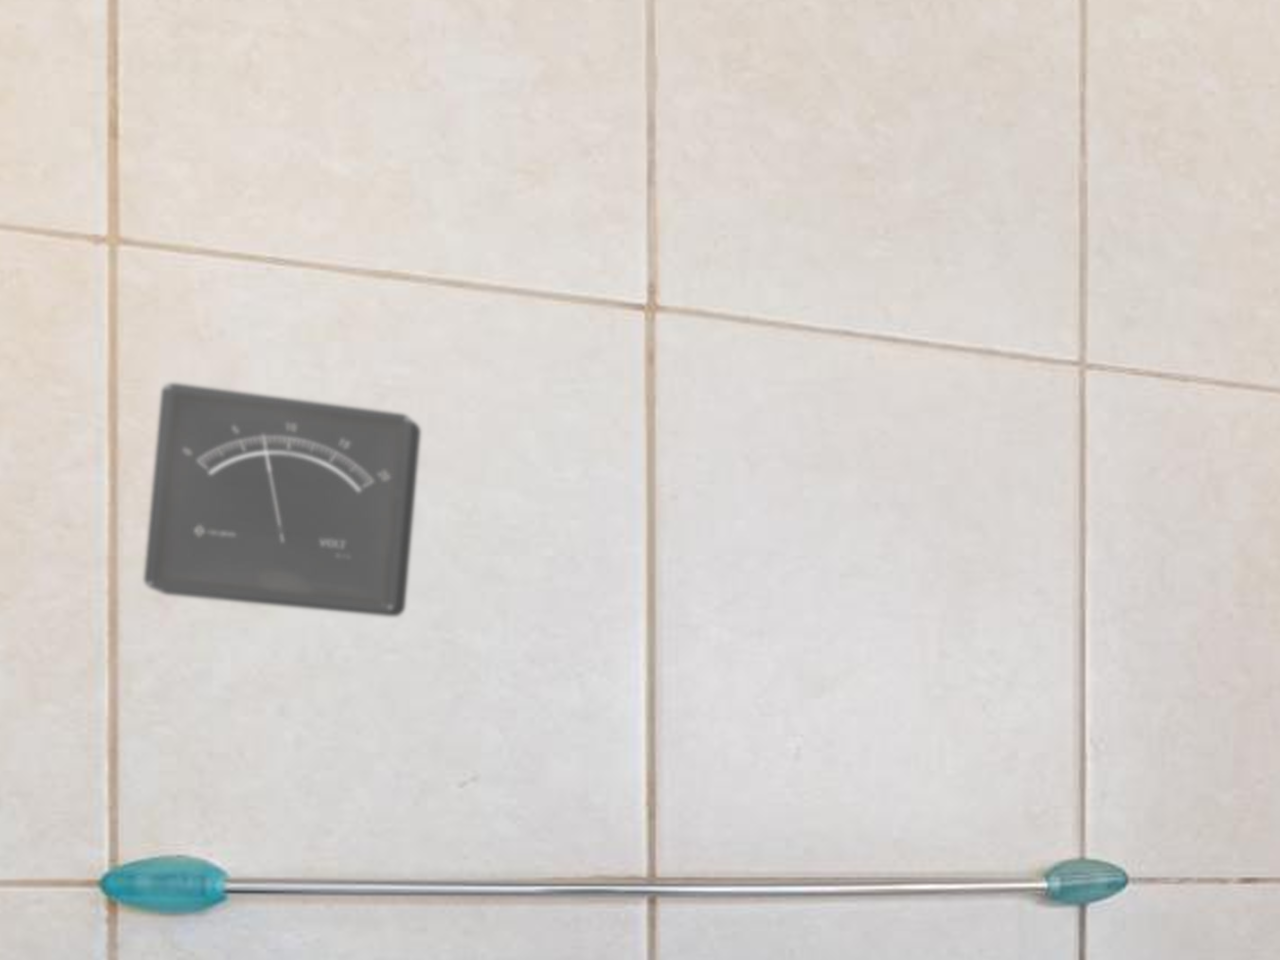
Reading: 7.5 V
